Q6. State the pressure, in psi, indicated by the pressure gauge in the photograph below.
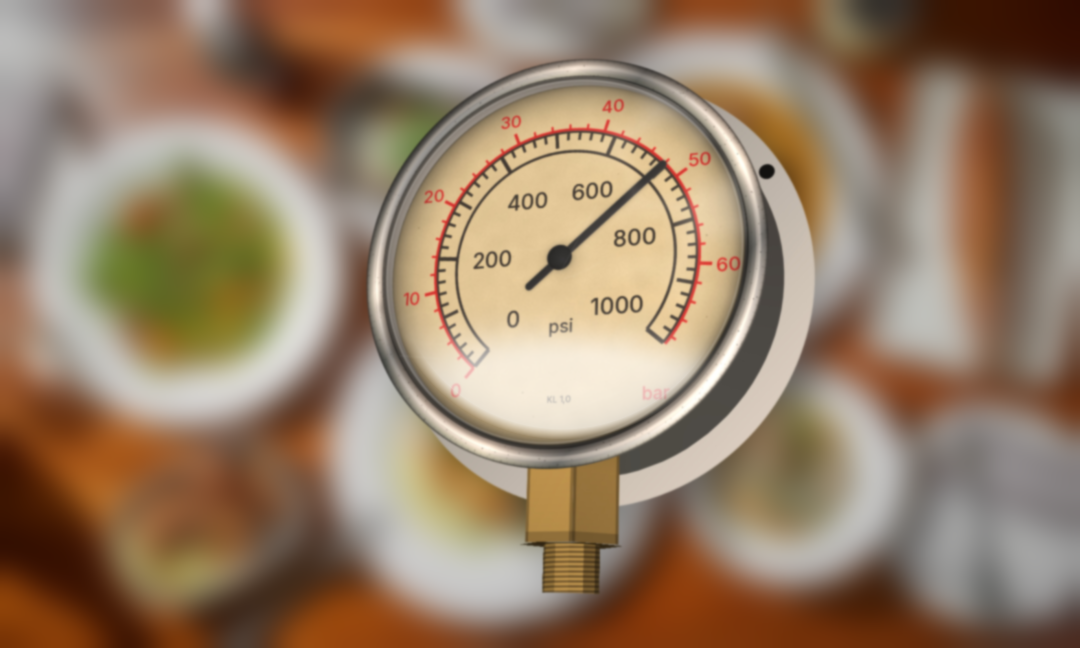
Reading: 700 psi
